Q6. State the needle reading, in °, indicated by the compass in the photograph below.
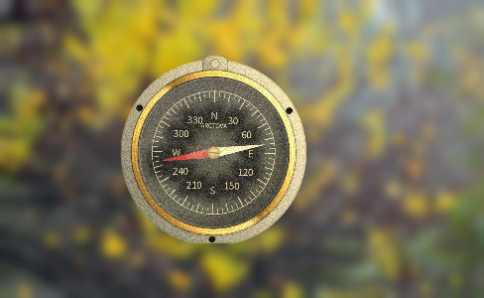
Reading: 260 °
